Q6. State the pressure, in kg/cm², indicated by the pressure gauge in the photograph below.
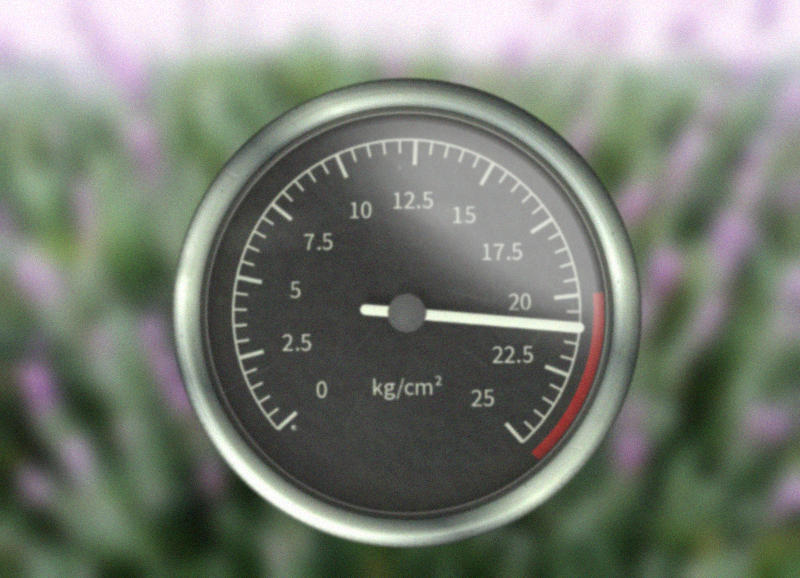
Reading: 21 kg/cm²
